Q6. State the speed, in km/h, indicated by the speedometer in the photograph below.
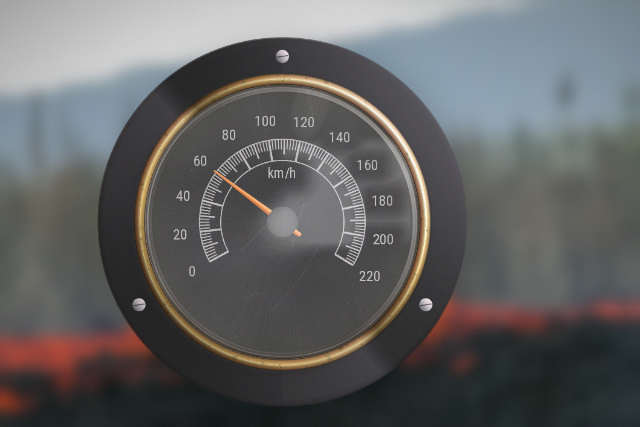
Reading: 60 km/h
